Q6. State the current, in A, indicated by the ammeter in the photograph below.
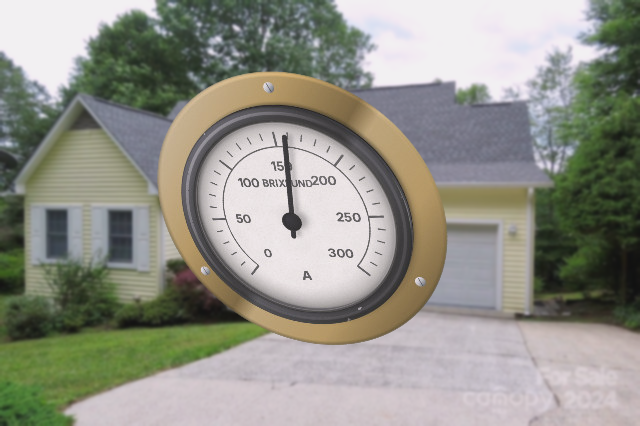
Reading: 160 A
